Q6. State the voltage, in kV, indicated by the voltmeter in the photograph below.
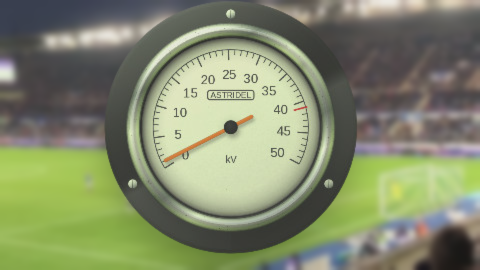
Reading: 1 kV
